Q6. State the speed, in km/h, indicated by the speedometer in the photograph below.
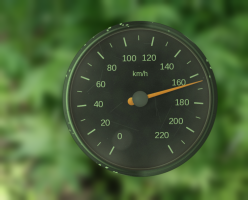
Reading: 165 km/h
